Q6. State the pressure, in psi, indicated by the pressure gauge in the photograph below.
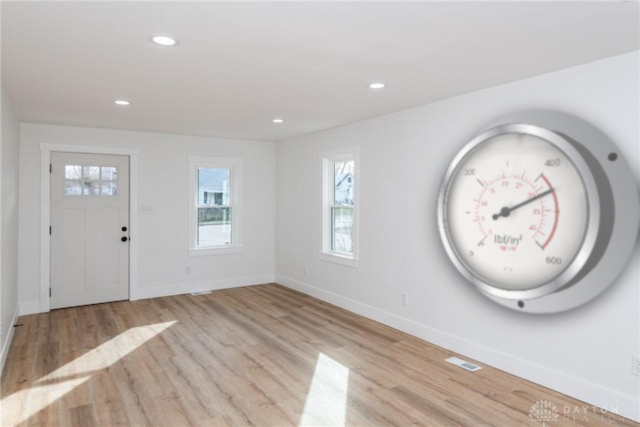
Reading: 450 psi
